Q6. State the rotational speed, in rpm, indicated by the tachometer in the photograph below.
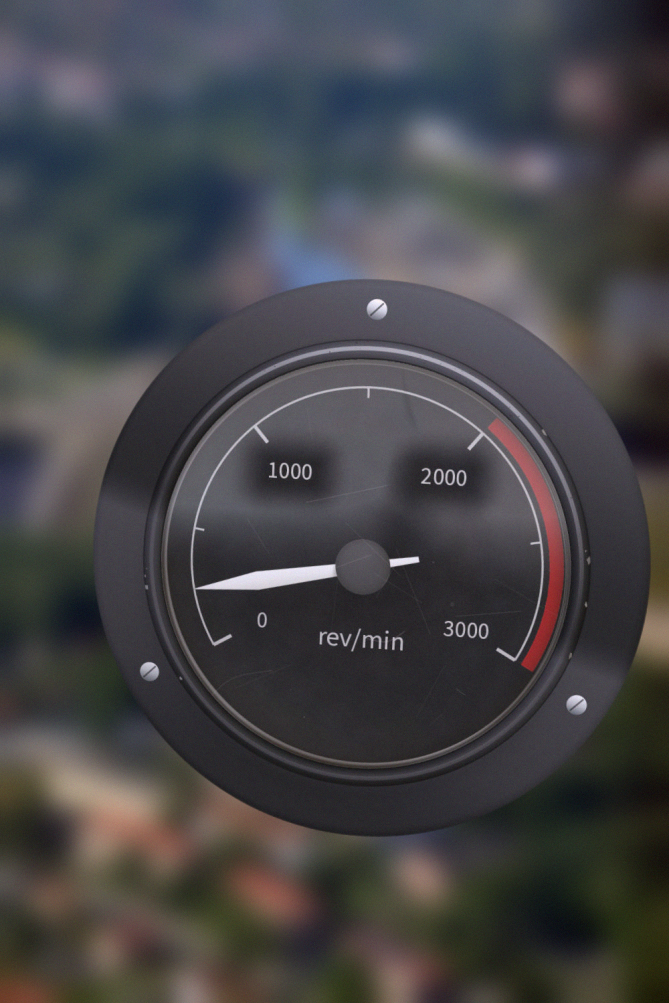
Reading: 250 rpm
